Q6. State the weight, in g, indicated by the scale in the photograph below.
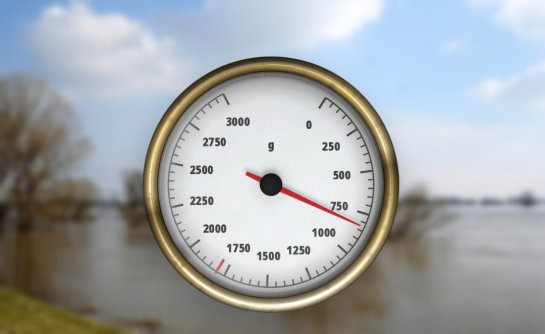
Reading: 825 g
